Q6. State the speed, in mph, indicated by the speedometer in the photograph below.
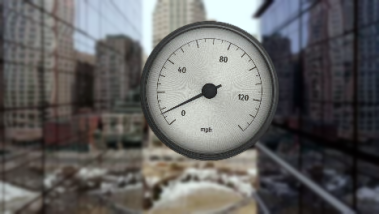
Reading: 7.5 mph
